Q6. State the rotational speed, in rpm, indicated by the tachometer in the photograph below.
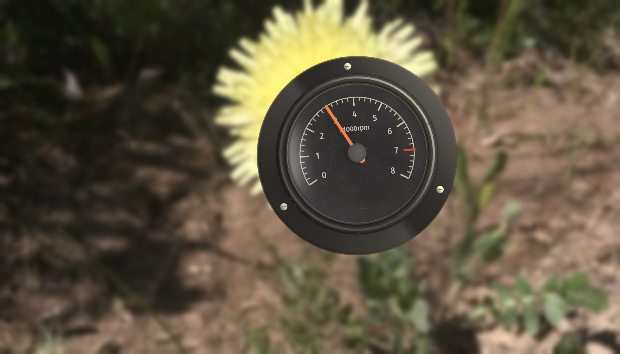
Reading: 3000 rpm
